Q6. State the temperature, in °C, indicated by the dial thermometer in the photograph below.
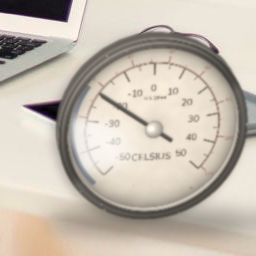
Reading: -20 °C
